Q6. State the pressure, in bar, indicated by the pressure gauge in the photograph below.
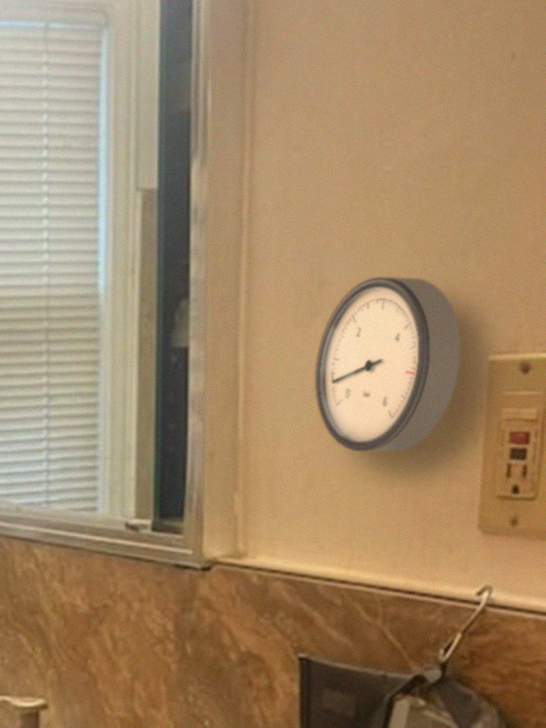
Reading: 0.5 bar
